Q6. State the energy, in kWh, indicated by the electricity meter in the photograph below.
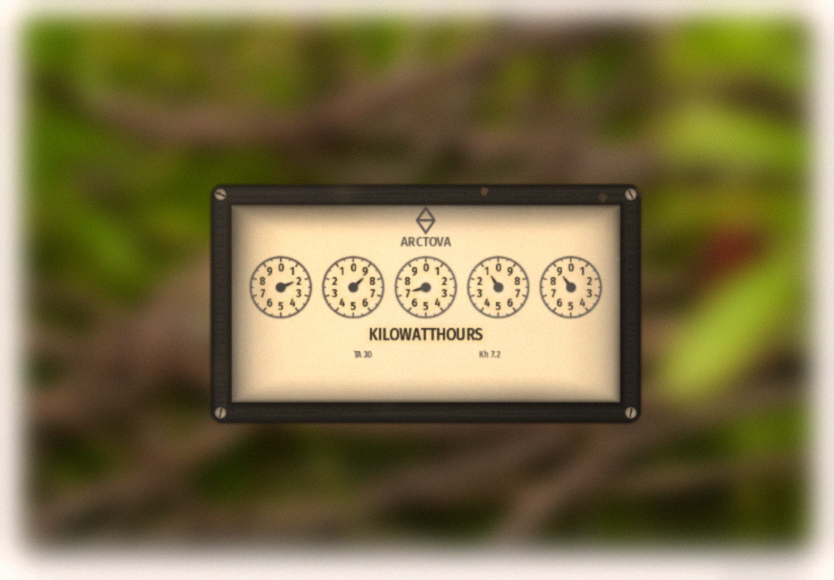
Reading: 18709 kWh
